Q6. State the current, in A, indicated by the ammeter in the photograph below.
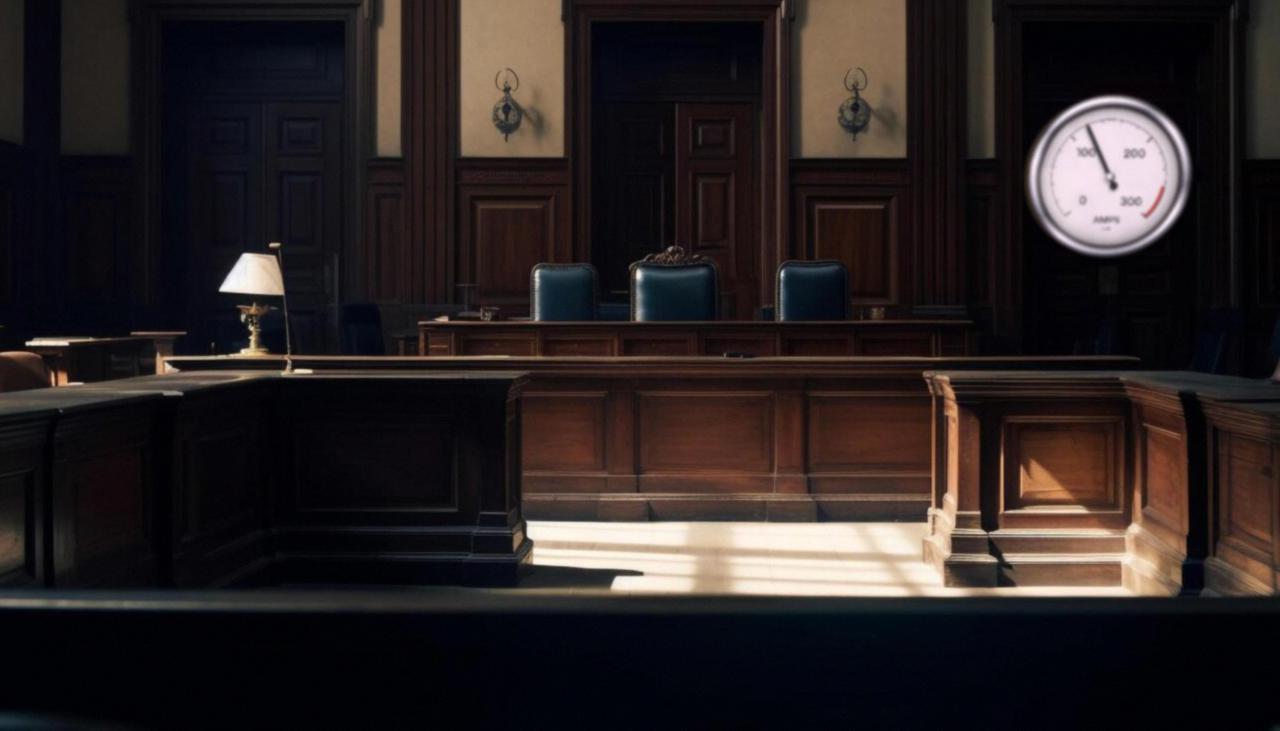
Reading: 120 A
